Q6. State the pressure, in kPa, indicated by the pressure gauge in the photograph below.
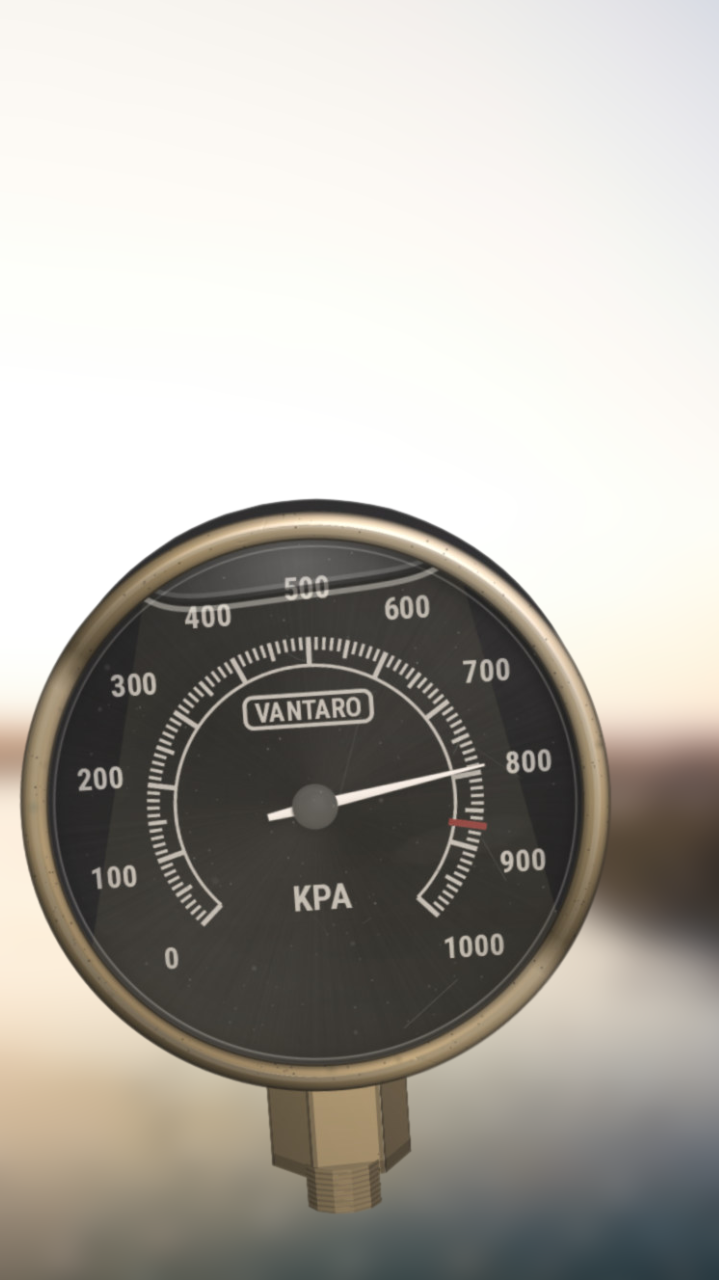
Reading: 790 kPa
